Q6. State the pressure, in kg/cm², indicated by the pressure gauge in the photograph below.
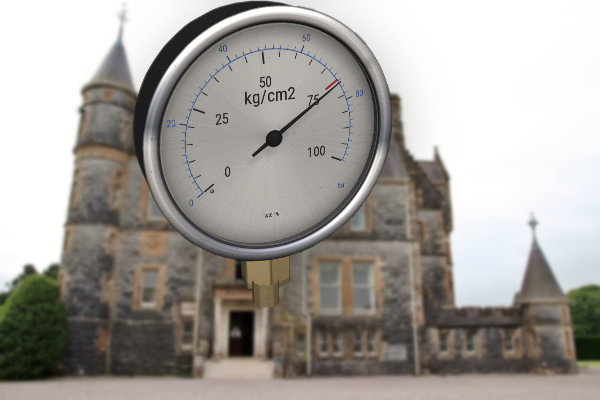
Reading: 75 kg/cm²
